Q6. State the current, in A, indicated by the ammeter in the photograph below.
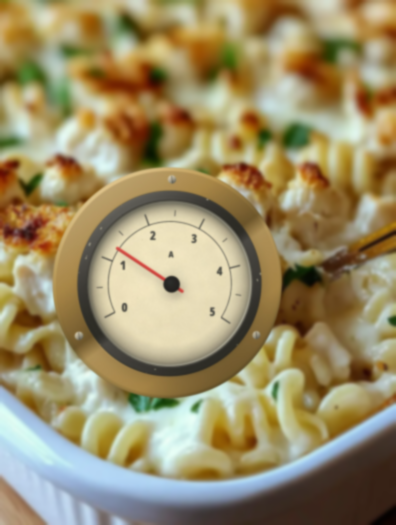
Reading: 1.25 A
